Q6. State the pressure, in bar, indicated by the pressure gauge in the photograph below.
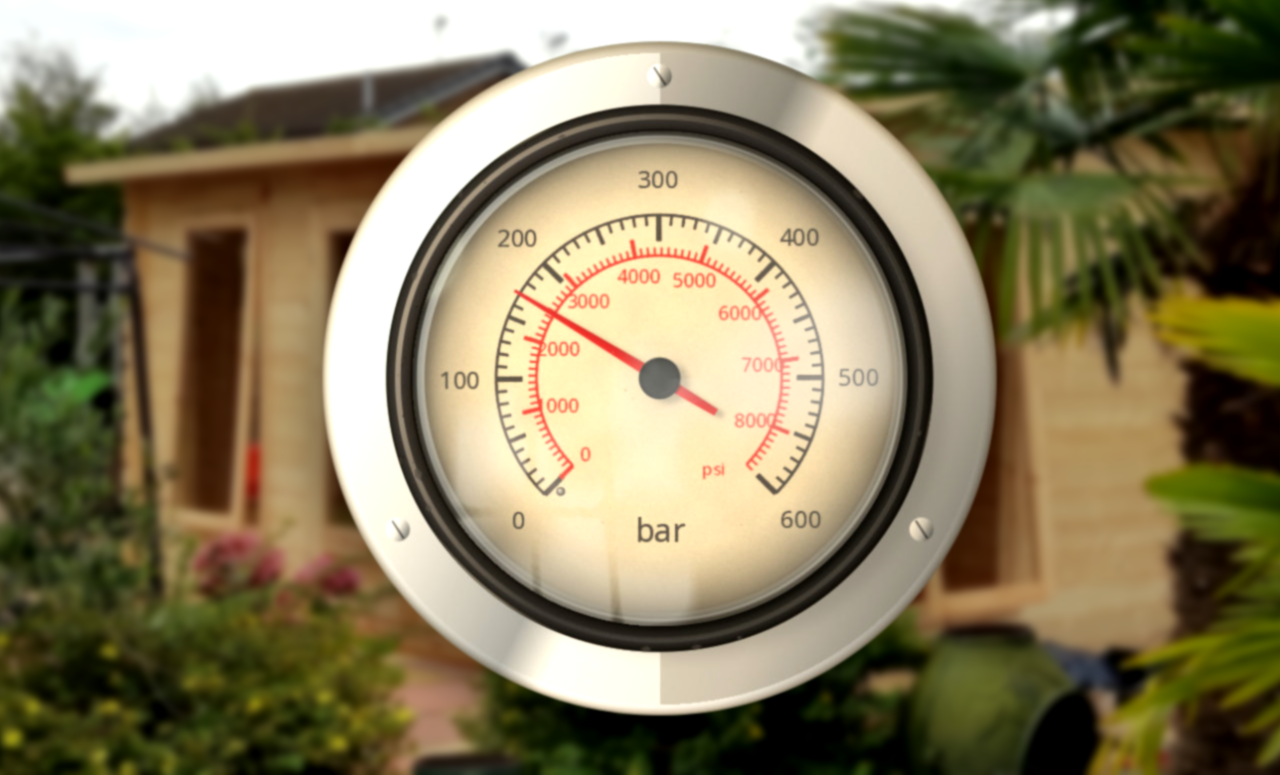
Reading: 170 bar
